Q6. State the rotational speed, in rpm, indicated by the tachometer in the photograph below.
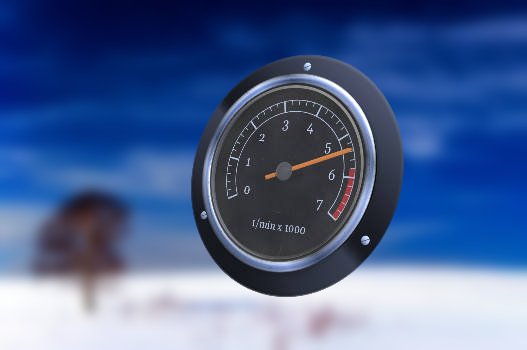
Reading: 5400 rpm
